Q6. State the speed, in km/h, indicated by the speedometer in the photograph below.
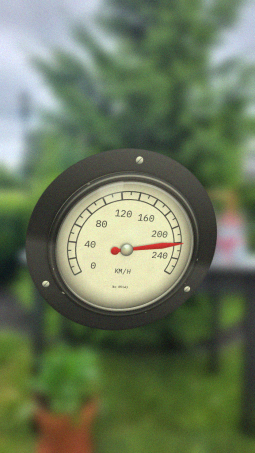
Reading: 220 km/h
